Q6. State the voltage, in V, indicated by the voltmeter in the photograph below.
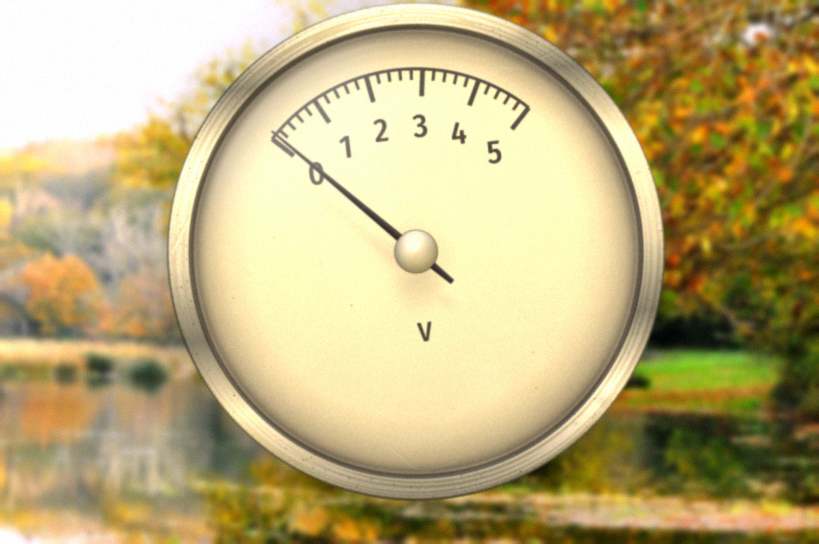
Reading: 0.1 V
